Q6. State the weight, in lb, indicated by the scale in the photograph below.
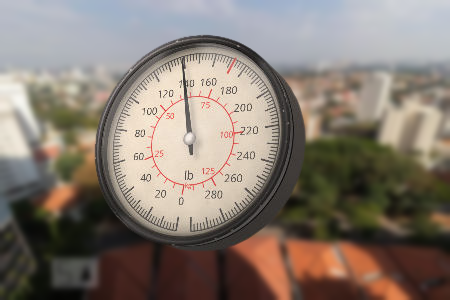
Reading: 140 lb
